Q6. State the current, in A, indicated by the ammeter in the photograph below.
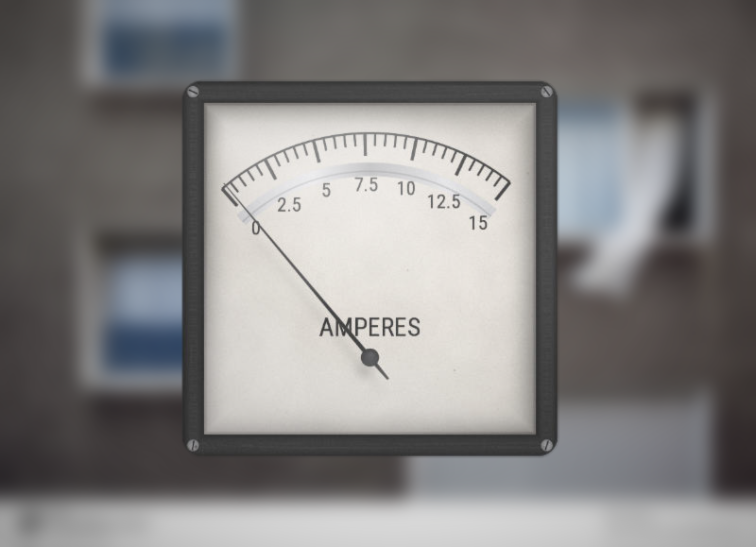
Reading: 0.25 A
